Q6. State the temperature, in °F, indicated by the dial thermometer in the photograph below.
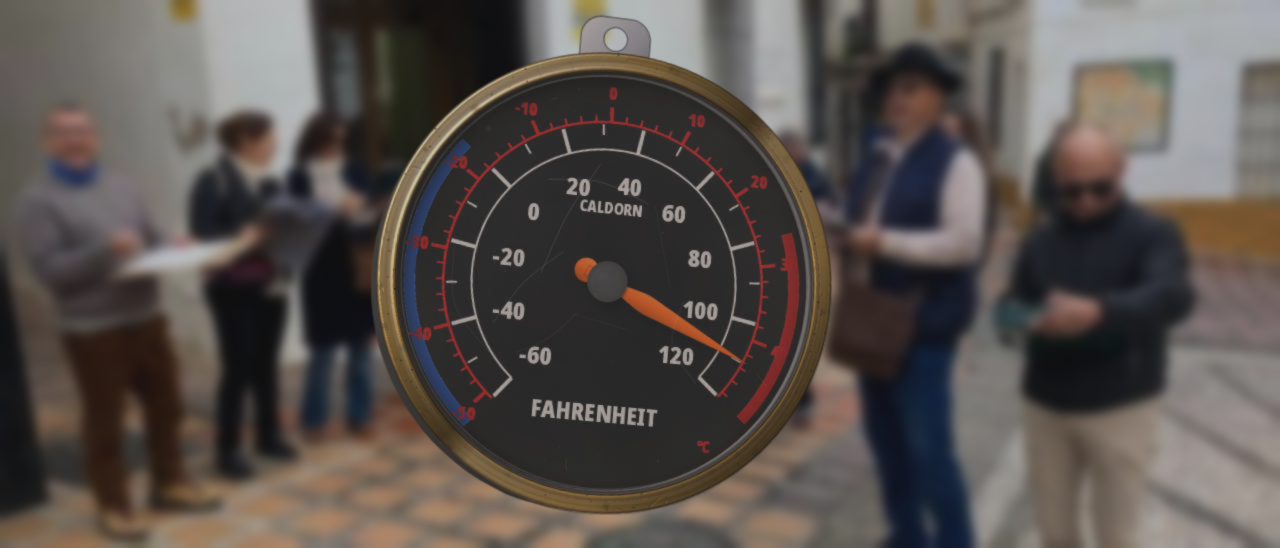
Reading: 110 °F
